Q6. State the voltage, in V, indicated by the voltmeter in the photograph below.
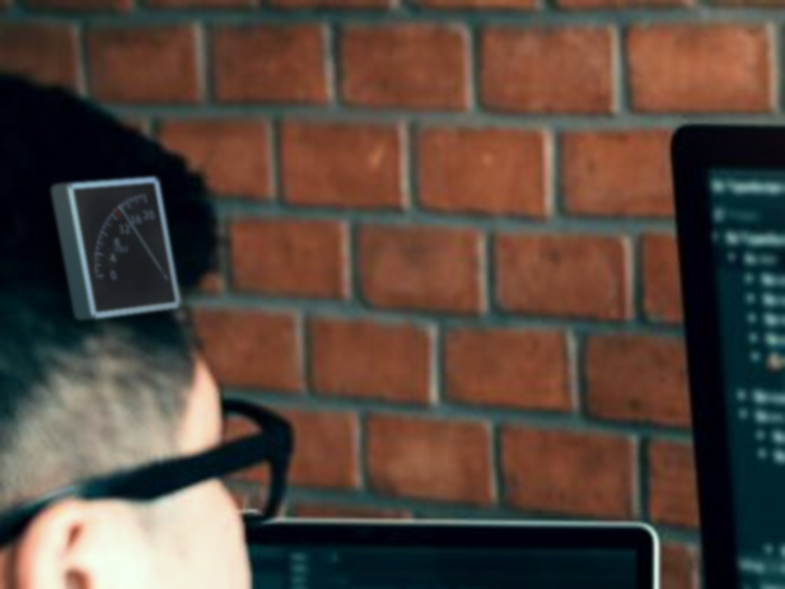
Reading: 14 V
